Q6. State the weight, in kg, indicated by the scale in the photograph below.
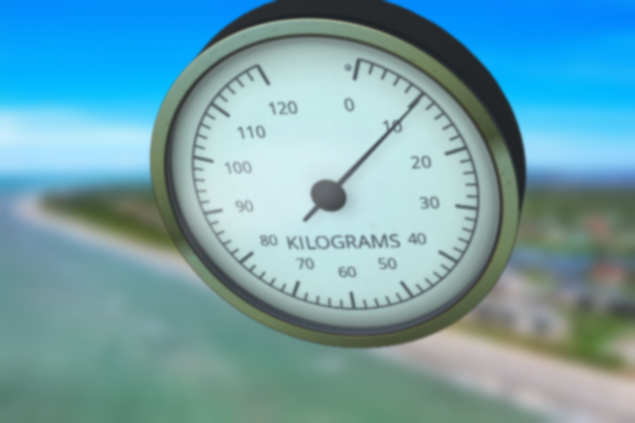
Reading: 10 kg
